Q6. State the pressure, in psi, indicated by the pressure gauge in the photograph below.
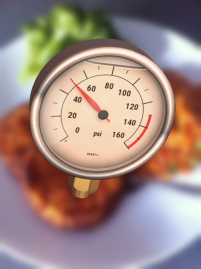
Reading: 50 psi
